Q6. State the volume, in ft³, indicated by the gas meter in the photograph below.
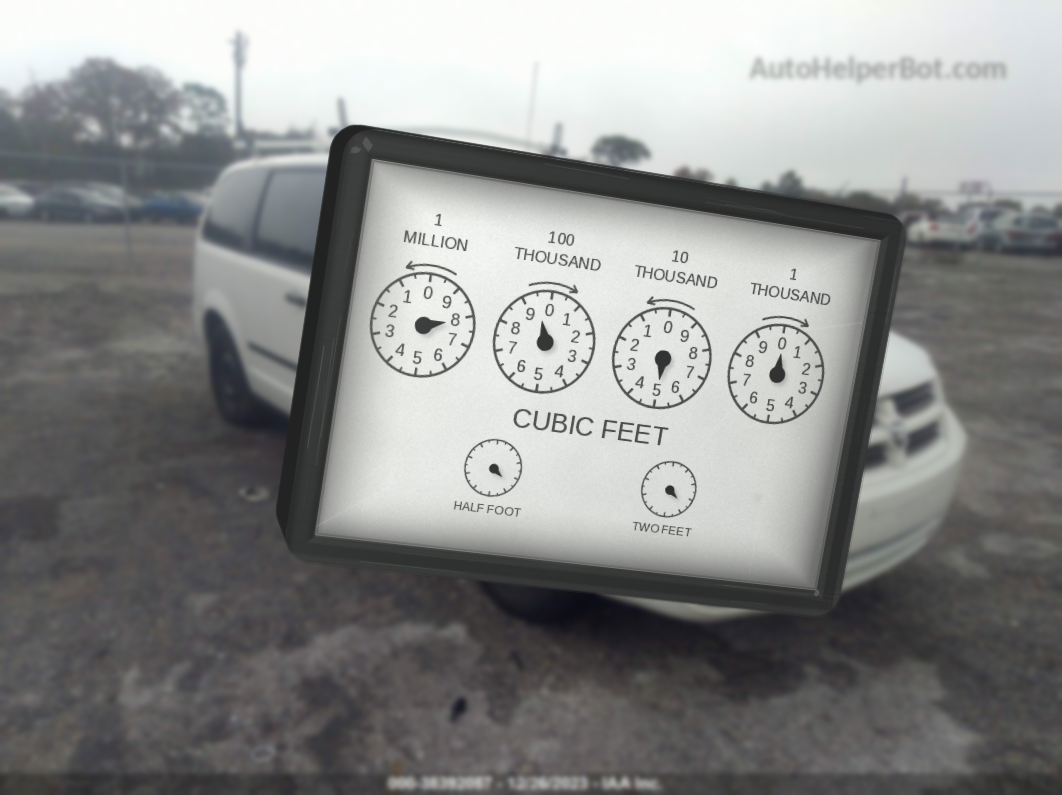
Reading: 795000 ft³
